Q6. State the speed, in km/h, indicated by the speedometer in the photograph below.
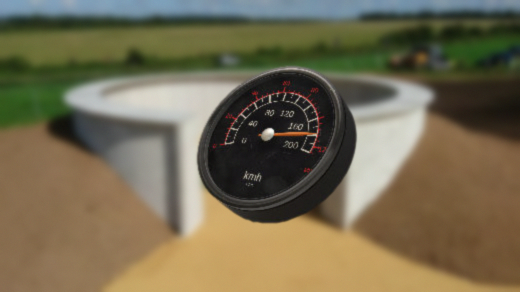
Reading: 180 km/h
